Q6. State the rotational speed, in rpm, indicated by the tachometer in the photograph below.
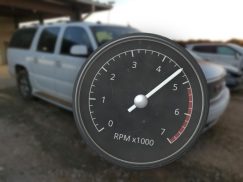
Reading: 4600 rpm
